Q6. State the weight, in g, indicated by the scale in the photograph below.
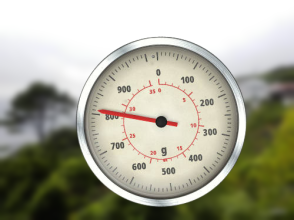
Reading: 810 g
